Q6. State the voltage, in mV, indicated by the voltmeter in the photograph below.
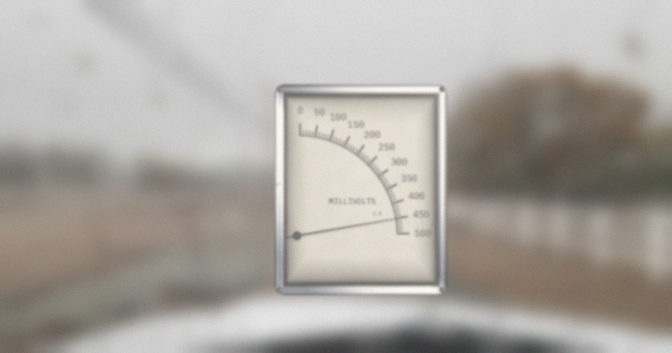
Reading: 450 mV
